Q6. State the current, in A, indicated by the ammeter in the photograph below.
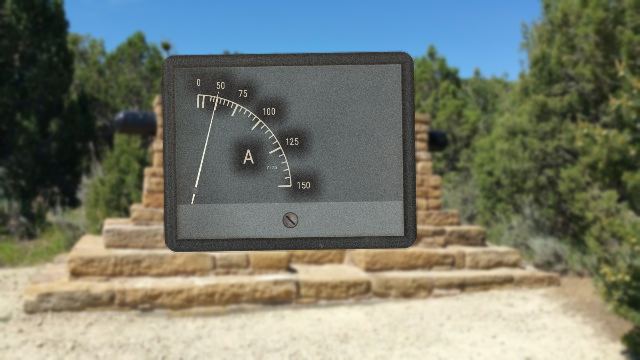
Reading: 50 A
